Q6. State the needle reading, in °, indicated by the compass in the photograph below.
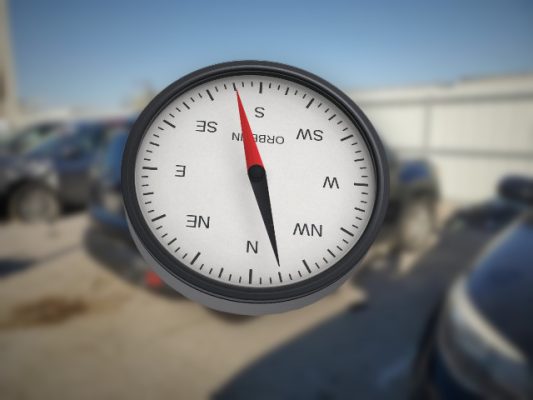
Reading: 165 °
